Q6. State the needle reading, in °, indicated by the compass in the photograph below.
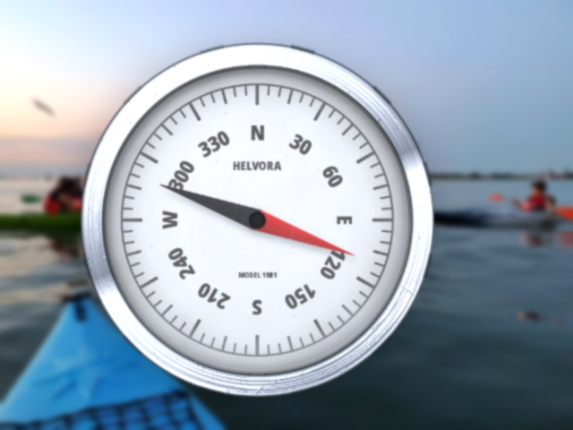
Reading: 110 °
